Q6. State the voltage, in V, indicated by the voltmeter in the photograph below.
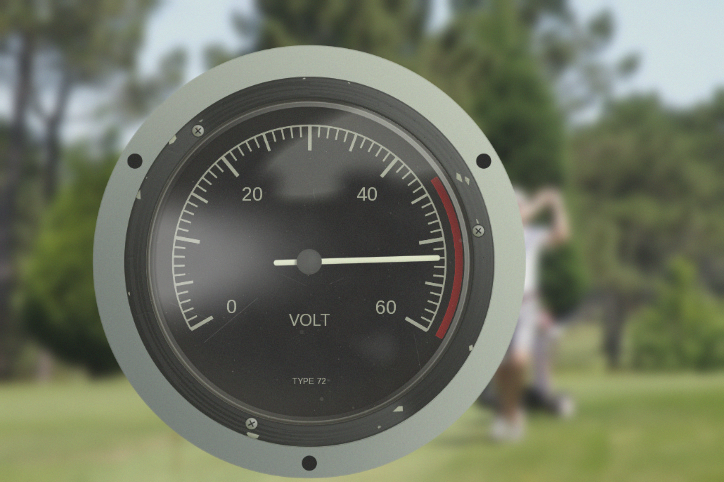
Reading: 52 V
